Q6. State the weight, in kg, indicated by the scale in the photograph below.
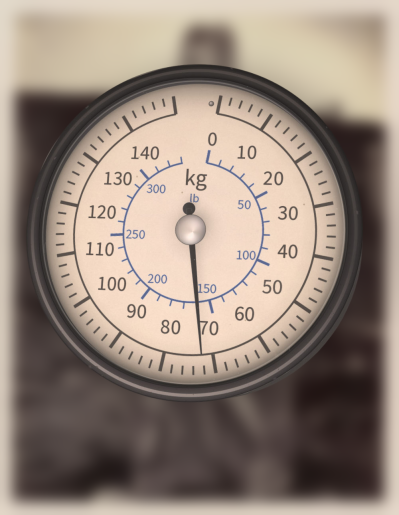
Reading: 72 kg
